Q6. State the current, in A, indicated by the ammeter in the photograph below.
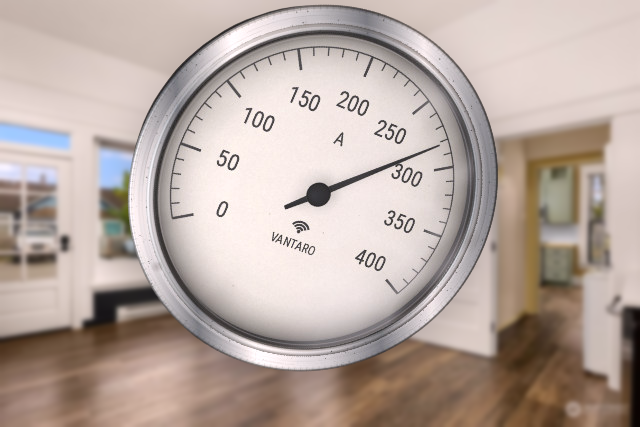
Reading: 280 A
